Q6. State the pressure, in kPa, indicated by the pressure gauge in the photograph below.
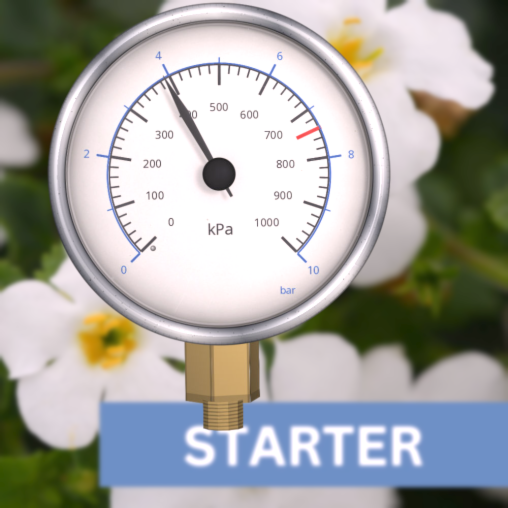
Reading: 390 kPa
